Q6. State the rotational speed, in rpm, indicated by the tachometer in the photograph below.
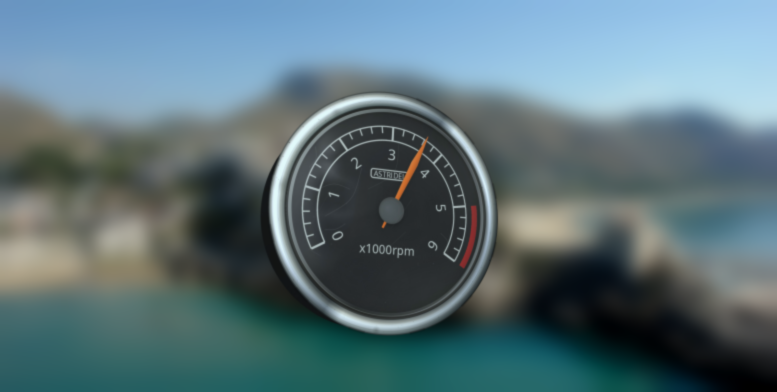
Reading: 3600 rpm
